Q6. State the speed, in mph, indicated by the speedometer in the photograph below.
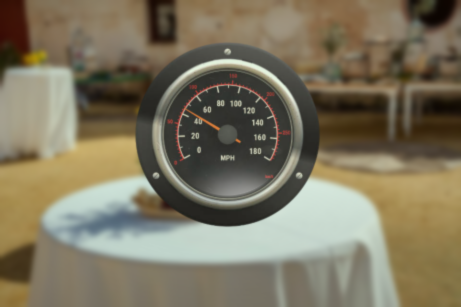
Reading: 45 mph
